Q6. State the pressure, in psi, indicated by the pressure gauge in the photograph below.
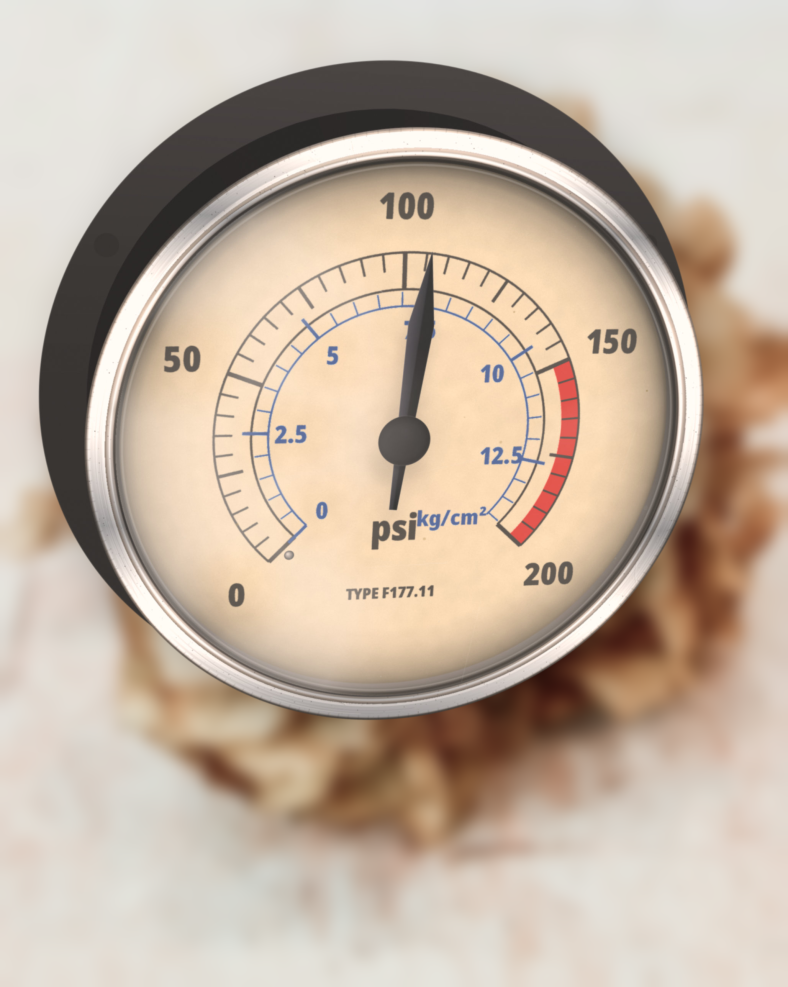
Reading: 105 psi
